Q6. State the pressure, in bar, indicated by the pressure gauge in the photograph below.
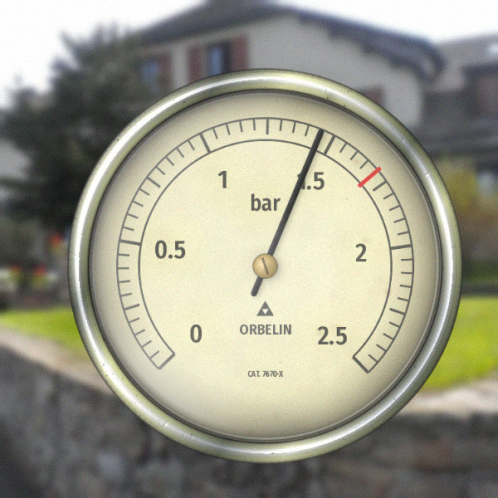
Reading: 1.45 bar
